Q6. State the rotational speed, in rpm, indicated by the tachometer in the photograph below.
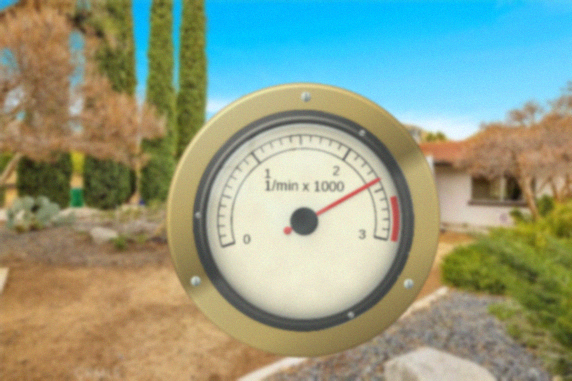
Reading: 2400 rpm
